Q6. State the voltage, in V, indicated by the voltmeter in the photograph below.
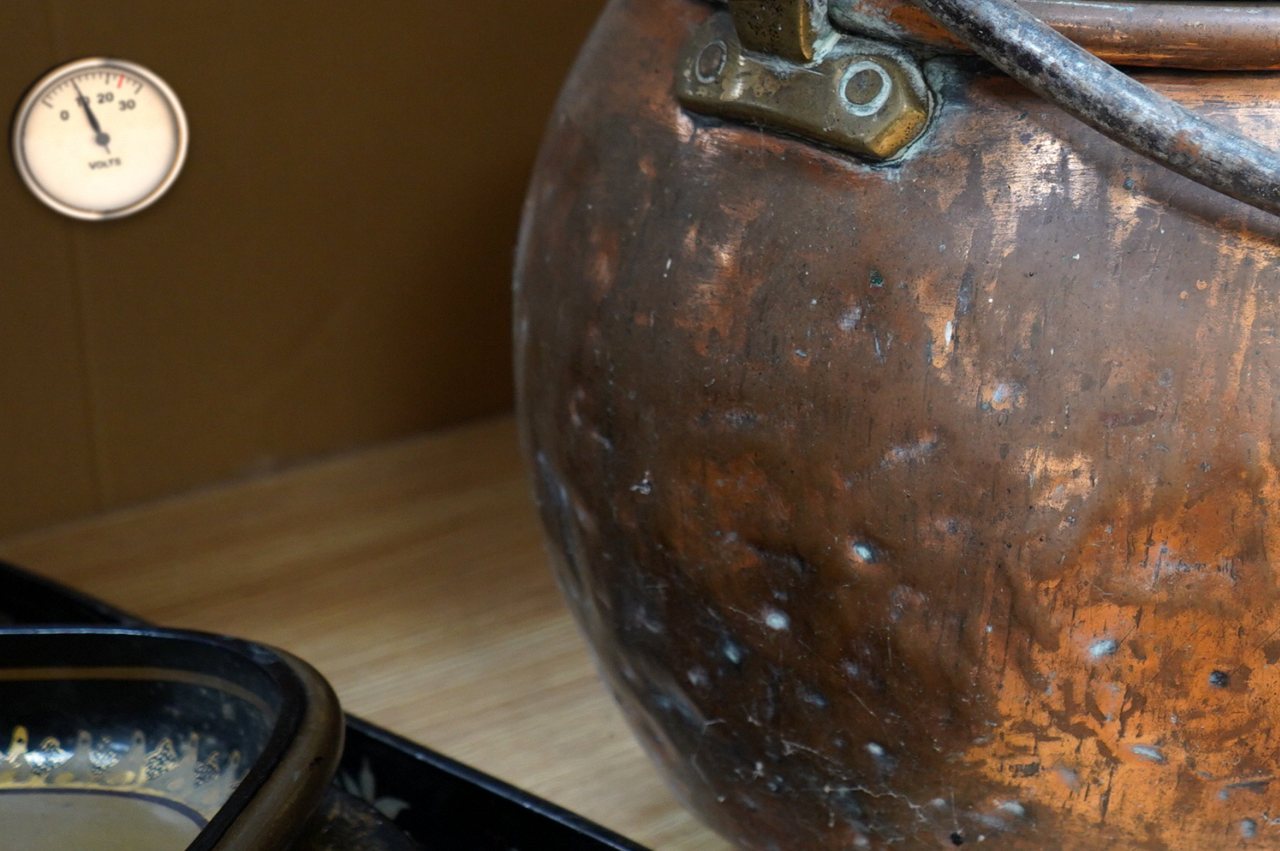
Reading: 10 V
